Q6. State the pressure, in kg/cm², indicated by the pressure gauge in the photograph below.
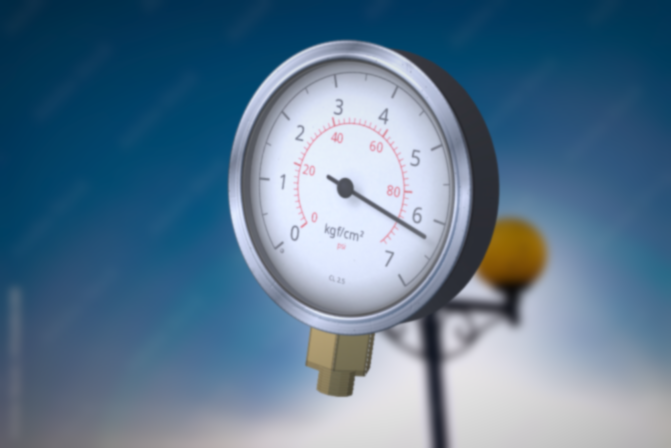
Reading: 6.25 kg/cm²
